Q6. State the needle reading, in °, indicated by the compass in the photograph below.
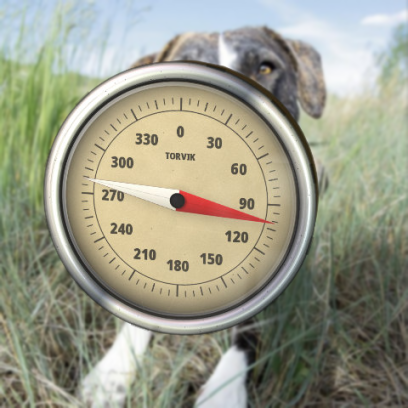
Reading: 100 °
